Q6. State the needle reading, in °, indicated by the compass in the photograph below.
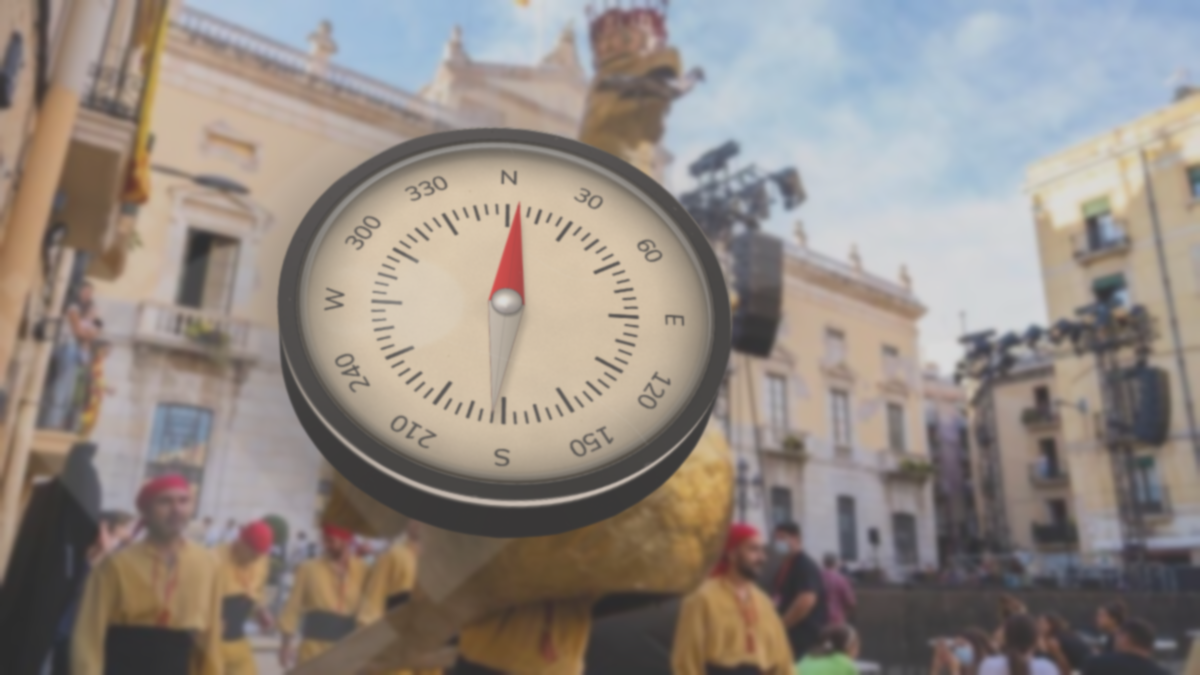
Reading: 5 °
